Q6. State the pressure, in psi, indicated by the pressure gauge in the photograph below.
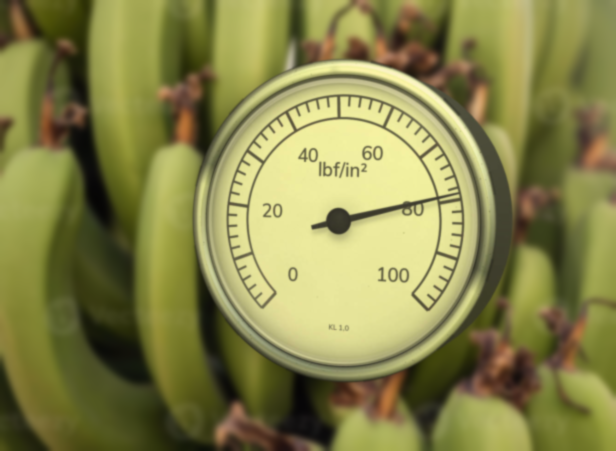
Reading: 79 psi
